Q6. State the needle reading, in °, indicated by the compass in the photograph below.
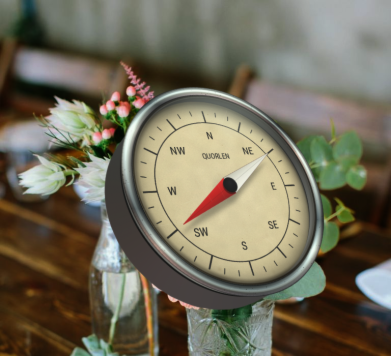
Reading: 240 °
